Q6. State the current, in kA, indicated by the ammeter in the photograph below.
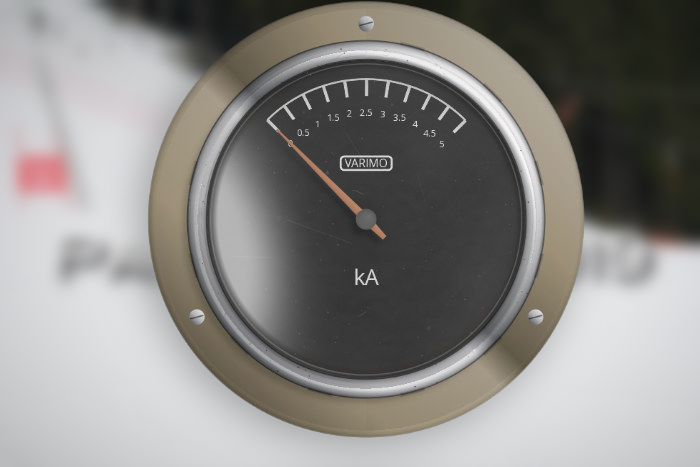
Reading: 0 kA
